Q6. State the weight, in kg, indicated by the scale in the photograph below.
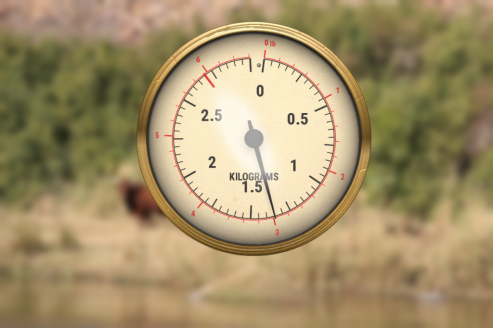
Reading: 1.35 kg
